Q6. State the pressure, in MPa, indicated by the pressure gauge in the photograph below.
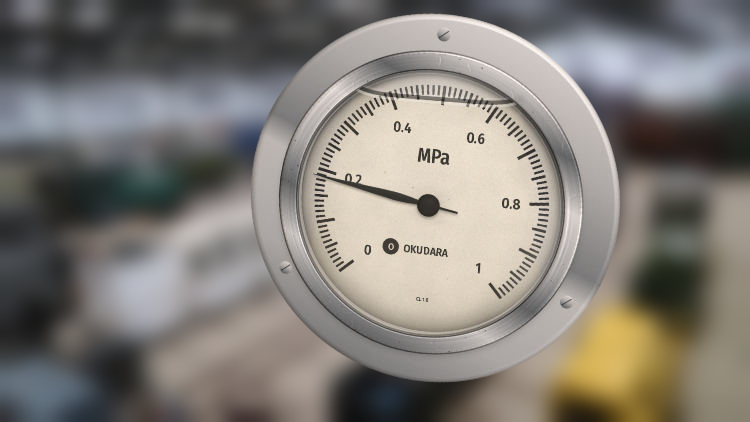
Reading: 0.19 MPa
